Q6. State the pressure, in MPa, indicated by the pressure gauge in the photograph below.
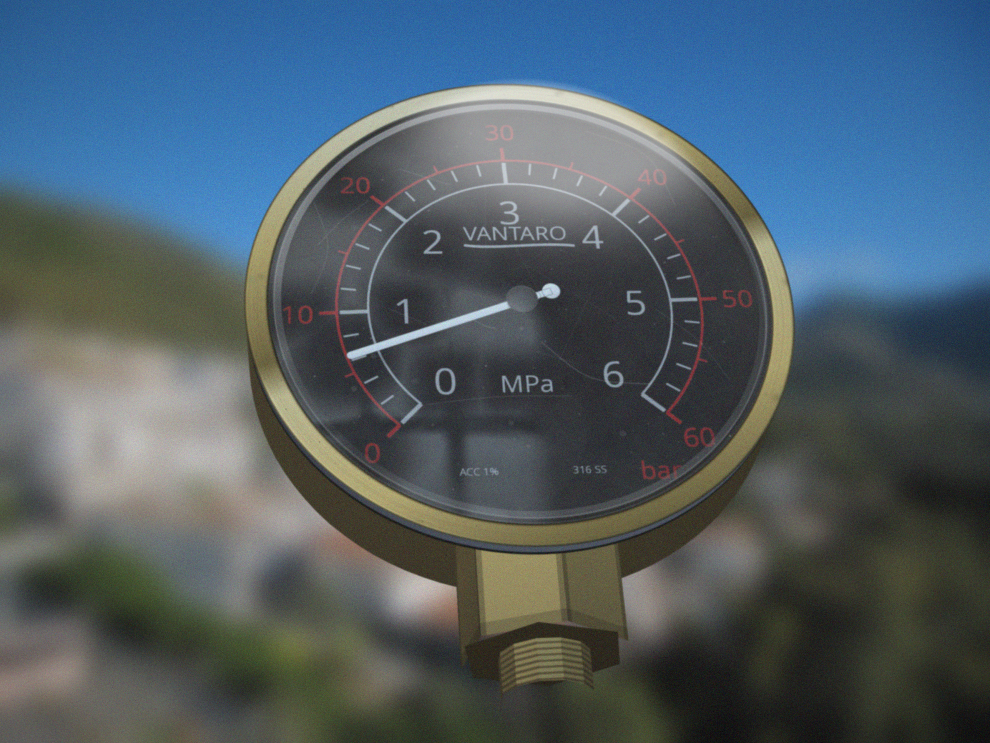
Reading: 0.6 MPa
